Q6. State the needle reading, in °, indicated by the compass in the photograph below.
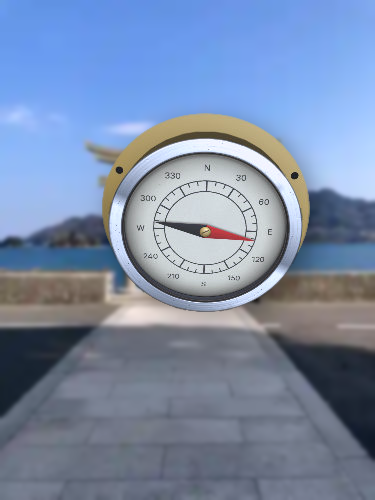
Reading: 100 °
